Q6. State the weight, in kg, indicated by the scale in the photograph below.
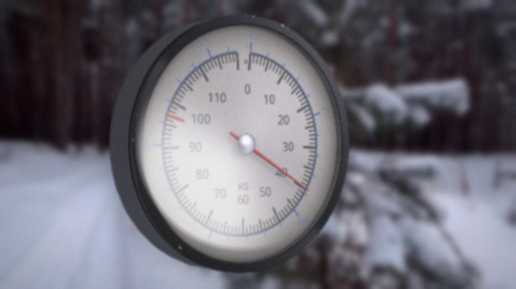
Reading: 40 kg
